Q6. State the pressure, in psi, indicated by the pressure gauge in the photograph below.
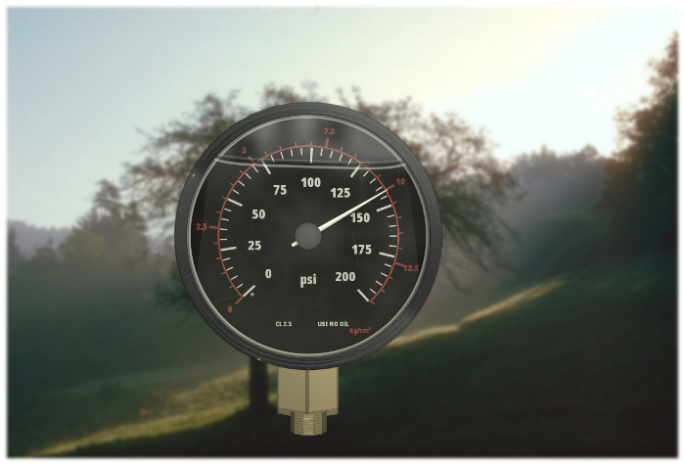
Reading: 142.5 psi
